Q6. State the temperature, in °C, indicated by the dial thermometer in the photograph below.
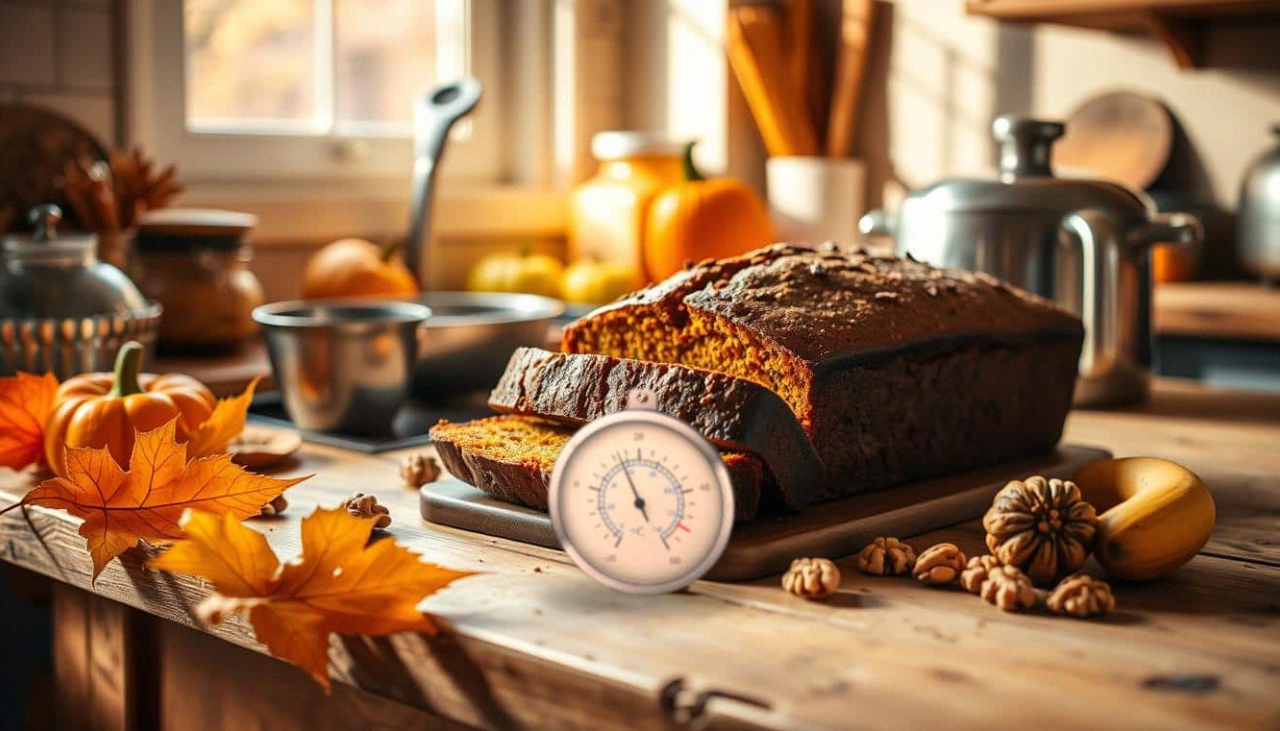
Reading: 14 °C
